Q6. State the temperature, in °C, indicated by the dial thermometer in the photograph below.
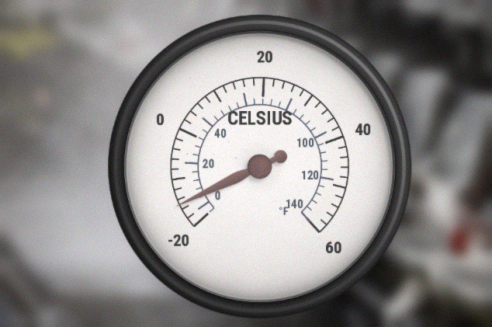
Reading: -15 °C
